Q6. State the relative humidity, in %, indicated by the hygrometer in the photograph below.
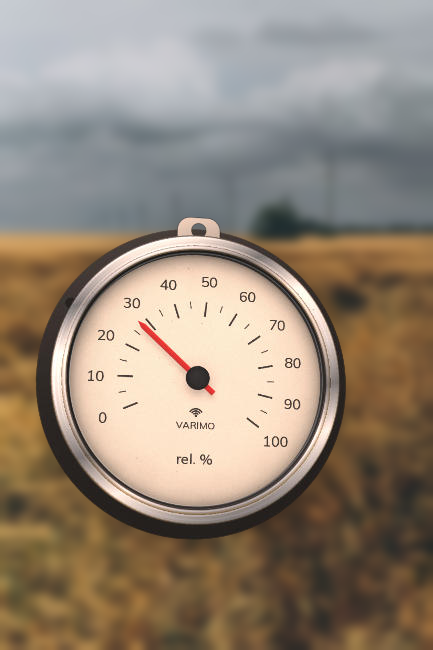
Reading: 27.5 %
